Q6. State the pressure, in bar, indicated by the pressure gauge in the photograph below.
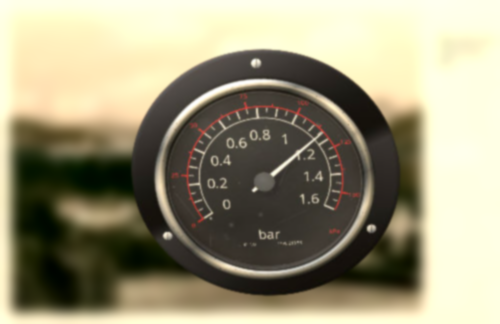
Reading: 1.15 bar
